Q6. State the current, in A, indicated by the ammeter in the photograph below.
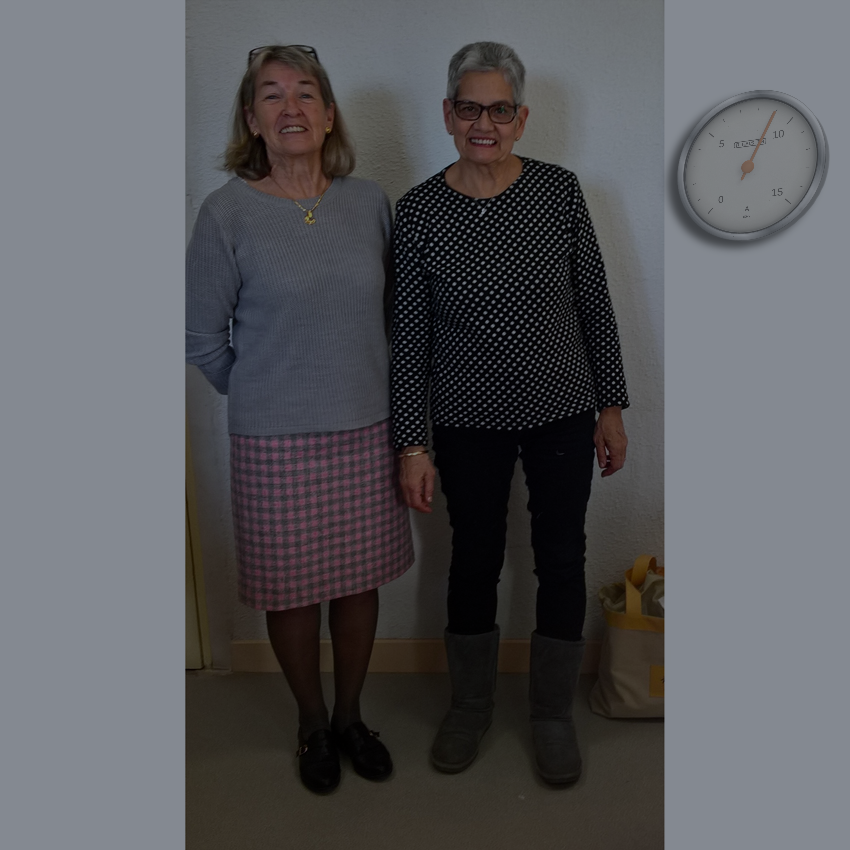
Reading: 9 A
